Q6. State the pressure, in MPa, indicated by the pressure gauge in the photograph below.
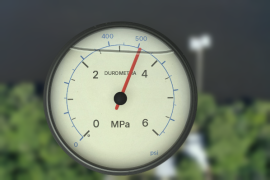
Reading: 3.5 MPa
